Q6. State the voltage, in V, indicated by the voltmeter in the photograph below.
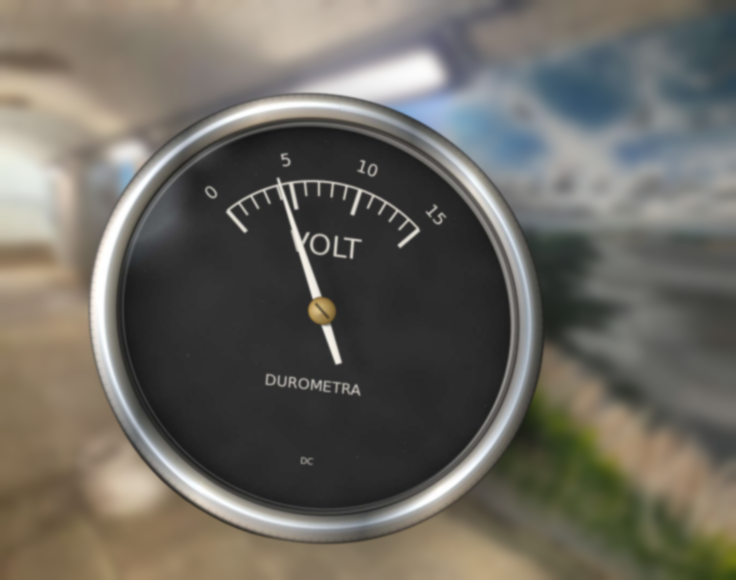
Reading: 4 V
